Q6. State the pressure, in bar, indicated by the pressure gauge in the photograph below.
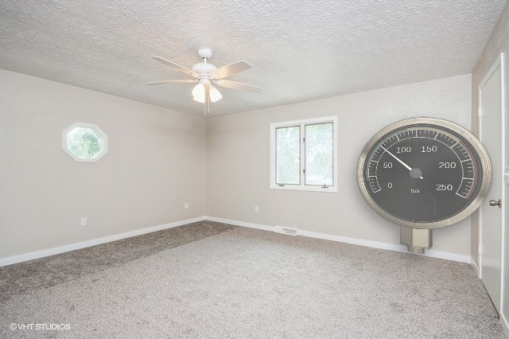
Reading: 75 bar
